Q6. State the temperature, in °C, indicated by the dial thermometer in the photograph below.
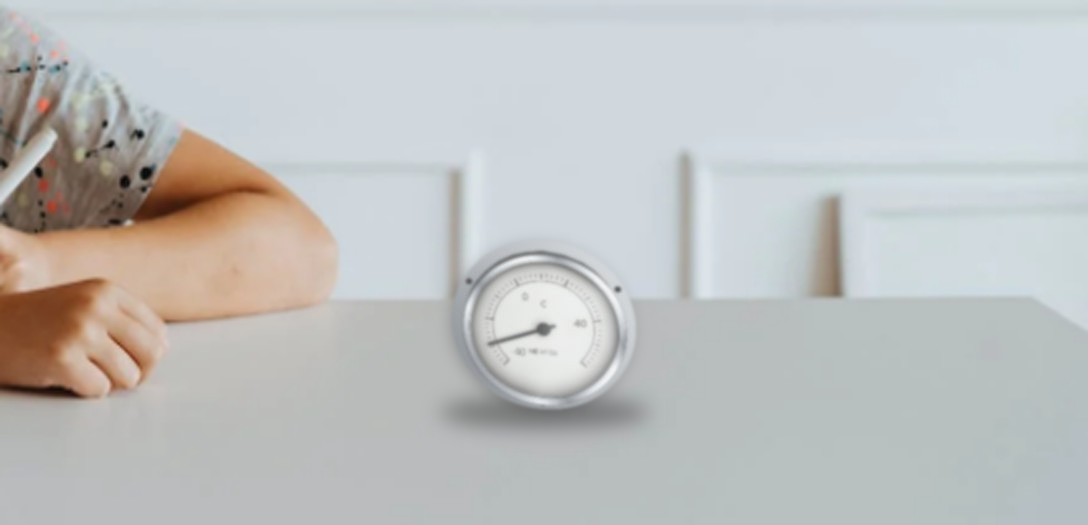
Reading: -30 °C
